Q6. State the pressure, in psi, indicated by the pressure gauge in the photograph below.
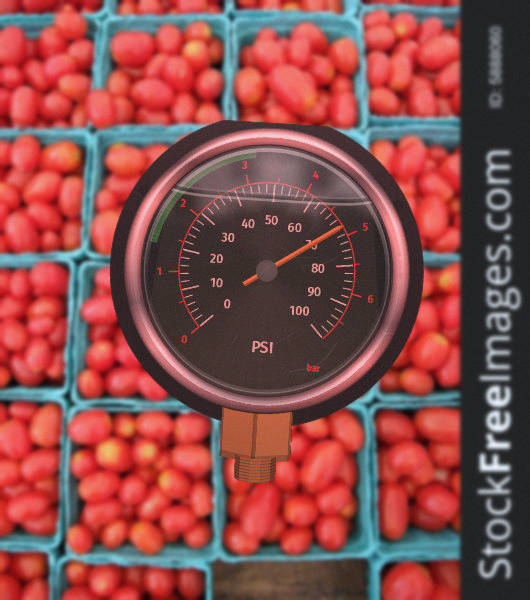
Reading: 70 psi
